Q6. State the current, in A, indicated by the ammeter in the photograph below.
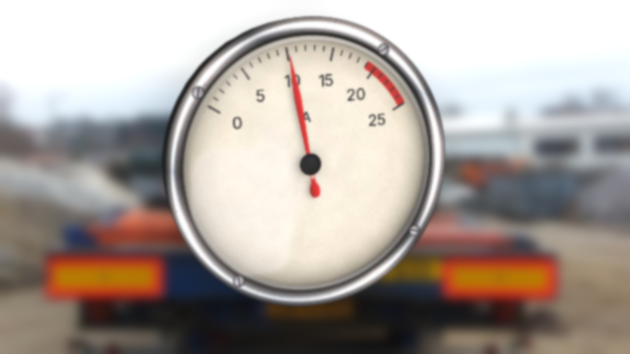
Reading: 10 A
